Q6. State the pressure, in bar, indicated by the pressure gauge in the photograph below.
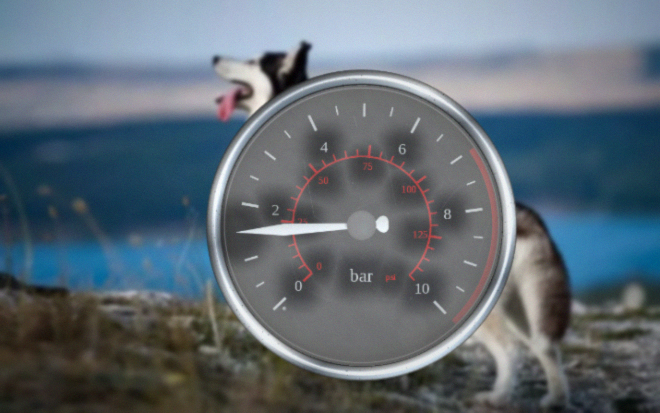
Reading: 1.5 bar
